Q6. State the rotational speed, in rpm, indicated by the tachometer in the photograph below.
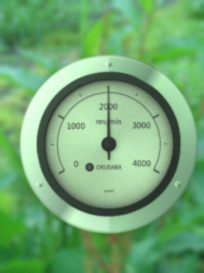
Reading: 2000 rpm
